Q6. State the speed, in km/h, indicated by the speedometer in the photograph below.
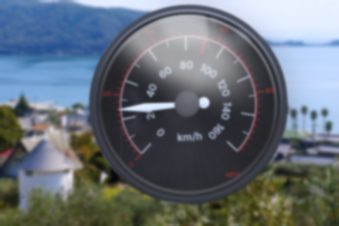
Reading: 25 km/h
